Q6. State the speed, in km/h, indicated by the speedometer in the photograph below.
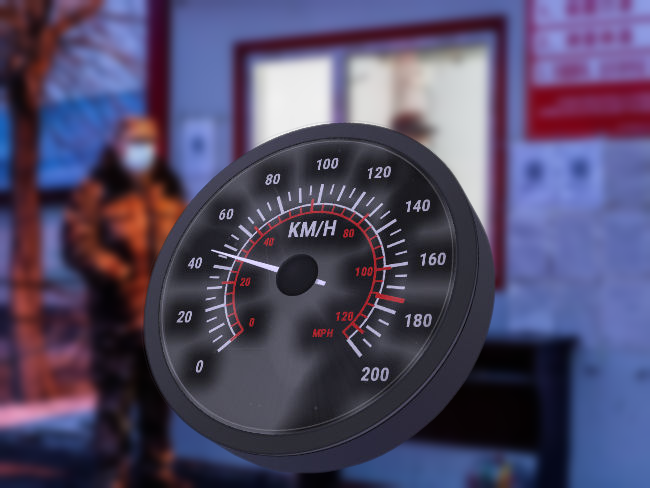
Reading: 45 km/h
